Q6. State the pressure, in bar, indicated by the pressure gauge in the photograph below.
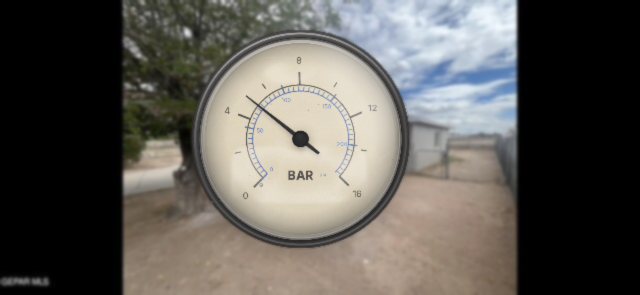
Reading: 5 bar
